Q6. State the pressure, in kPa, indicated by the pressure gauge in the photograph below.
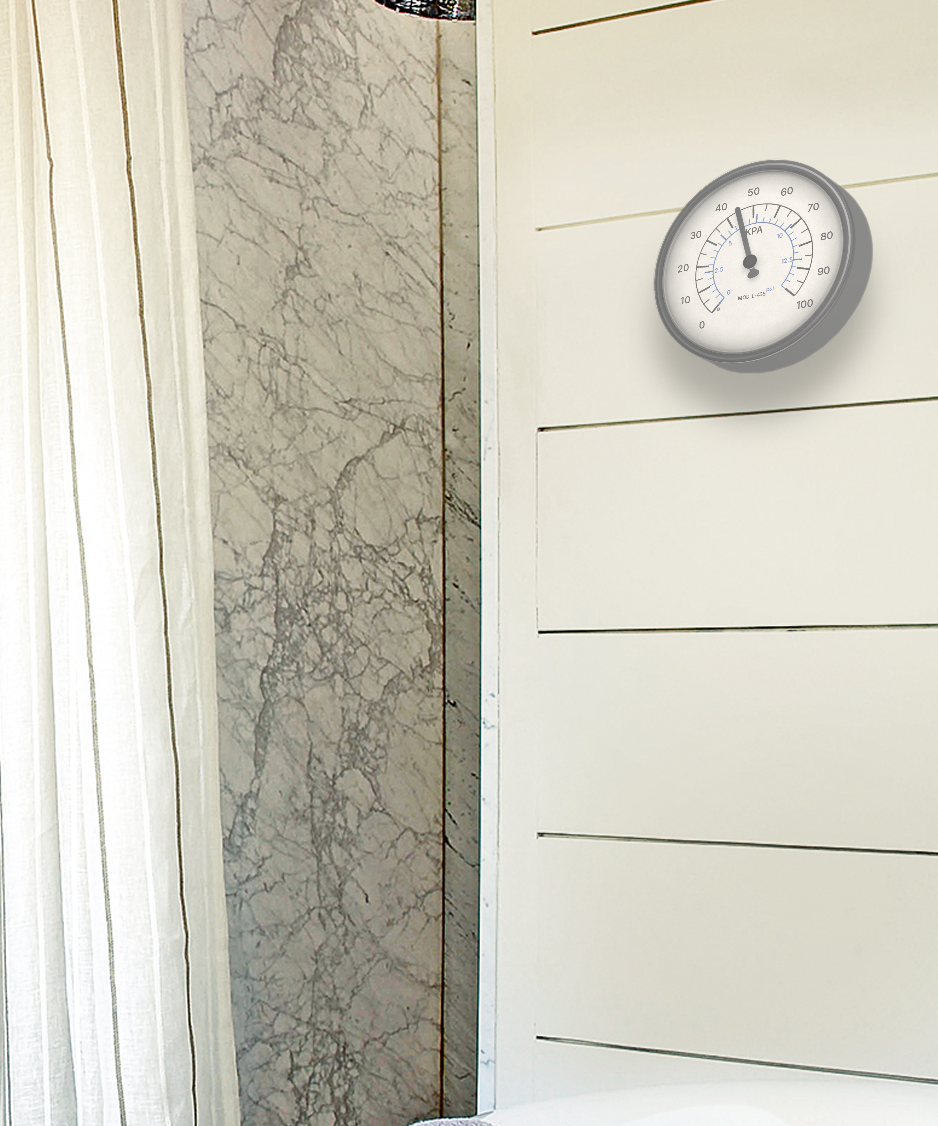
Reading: 45 kPa
